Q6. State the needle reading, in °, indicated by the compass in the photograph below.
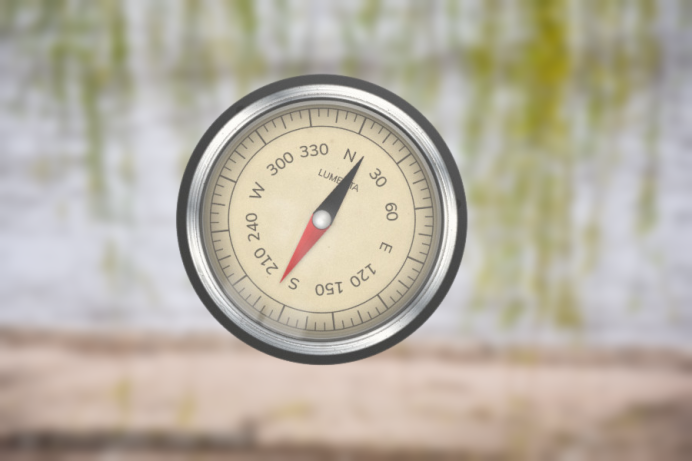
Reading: 190 °
